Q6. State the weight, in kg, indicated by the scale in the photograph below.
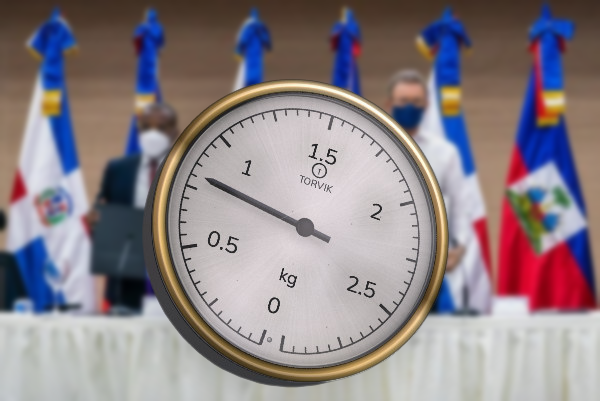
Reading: 0.8 kg
